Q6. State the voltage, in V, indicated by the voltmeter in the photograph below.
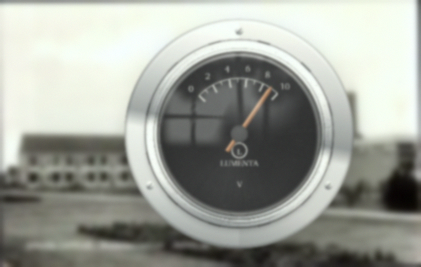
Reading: 9 V
